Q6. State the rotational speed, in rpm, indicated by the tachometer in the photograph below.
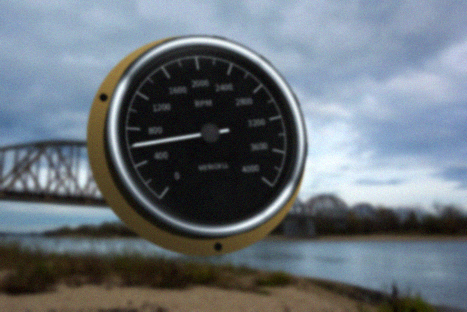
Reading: 600 rpm
